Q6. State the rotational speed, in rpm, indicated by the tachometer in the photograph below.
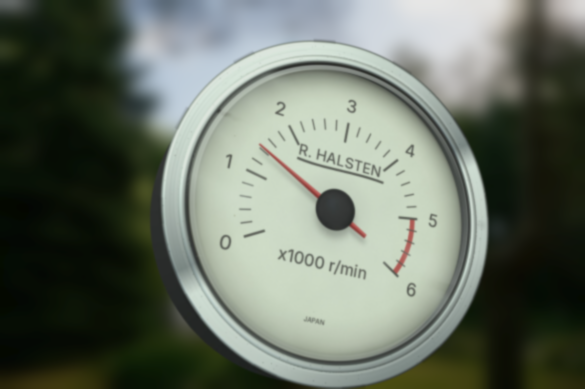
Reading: 1400 rpm
